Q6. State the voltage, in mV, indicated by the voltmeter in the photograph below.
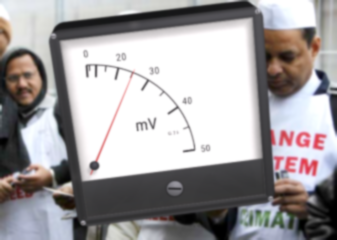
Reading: 25 mV
